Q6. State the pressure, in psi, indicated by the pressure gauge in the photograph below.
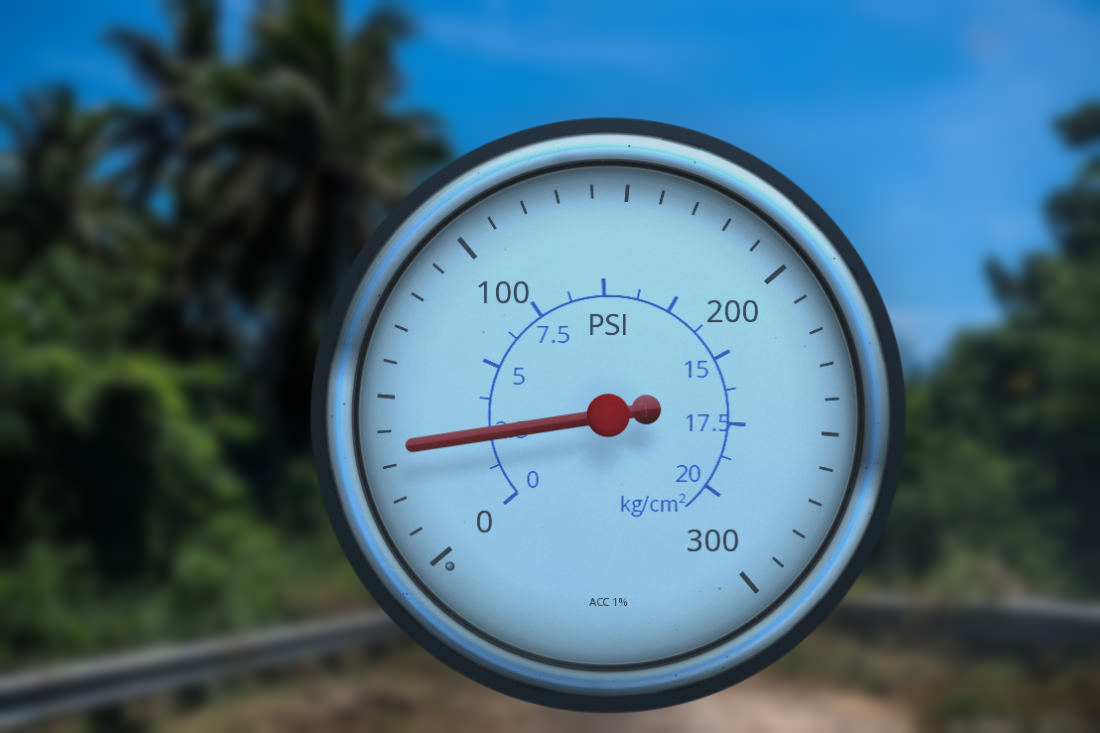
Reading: 35 psi
